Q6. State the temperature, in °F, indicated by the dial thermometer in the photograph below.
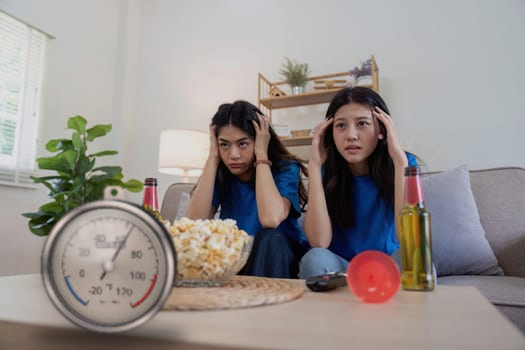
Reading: 64 °F
